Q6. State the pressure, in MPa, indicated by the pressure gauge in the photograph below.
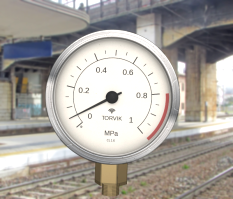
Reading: 0.05 MPa
